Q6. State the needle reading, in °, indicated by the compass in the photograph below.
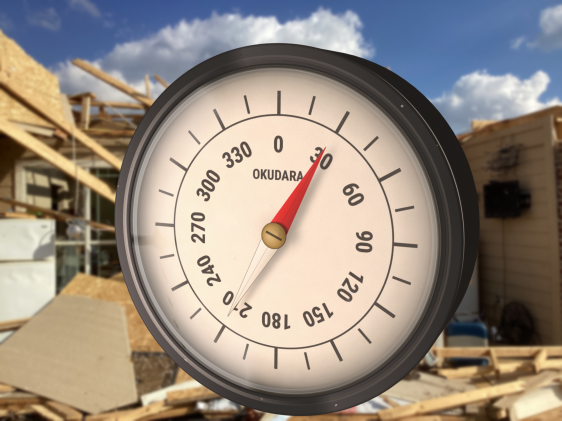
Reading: 30 °
